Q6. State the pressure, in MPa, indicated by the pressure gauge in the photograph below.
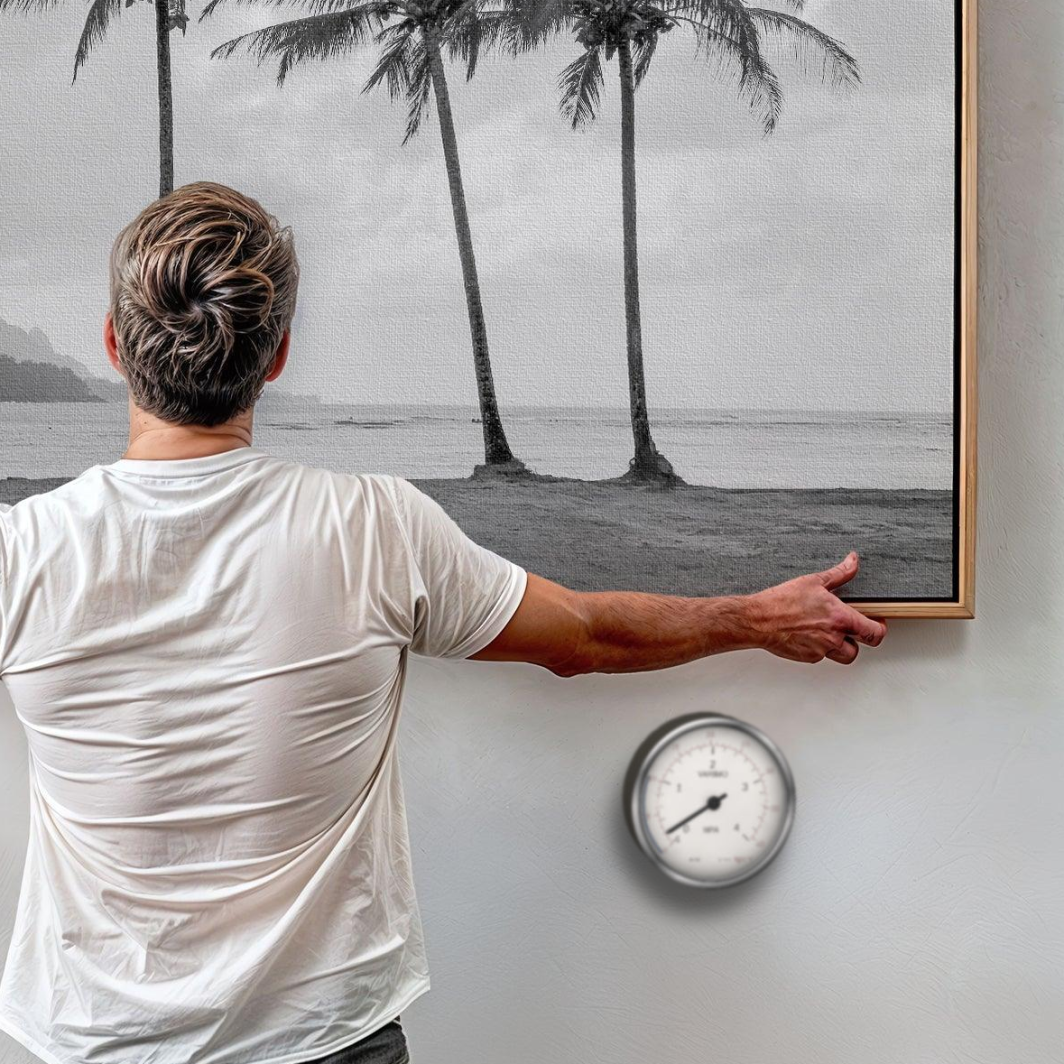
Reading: 0.2 MPa
